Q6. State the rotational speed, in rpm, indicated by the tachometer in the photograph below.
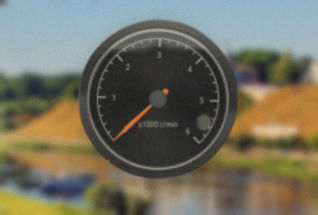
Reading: 0 rpm
